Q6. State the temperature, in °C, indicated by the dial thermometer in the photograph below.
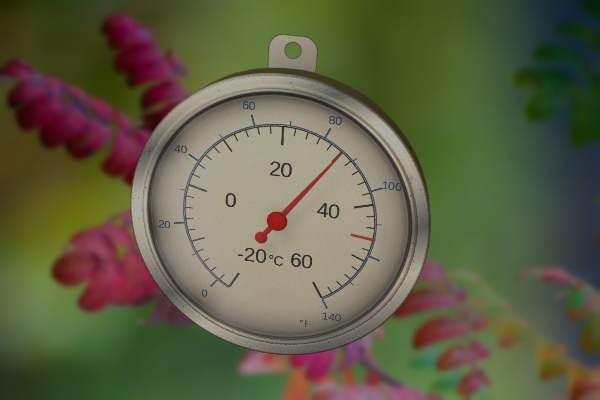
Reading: 30 °C
